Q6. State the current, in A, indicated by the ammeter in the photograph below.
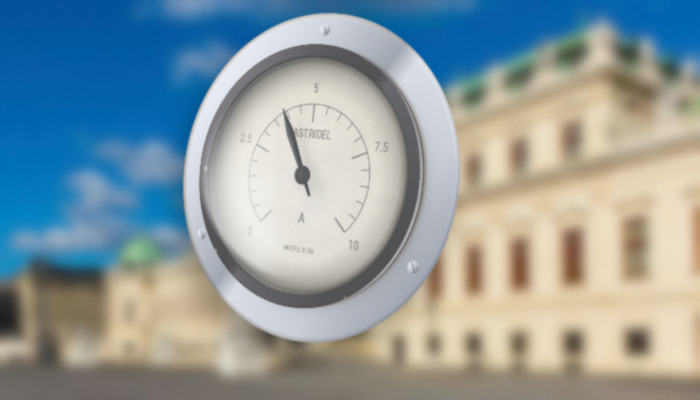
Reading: 4 A
